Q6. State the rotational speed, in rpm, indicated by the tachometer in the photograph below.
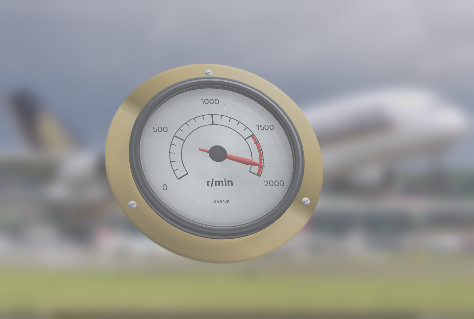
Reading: 1900 rpm
